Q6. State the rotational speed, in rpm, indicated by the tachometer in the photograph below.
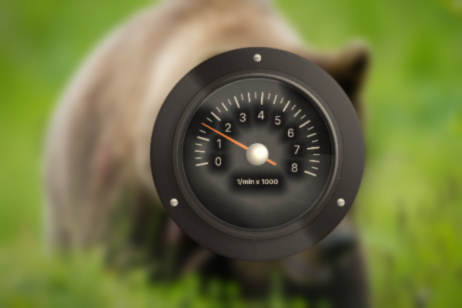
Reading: 1500 rpm
